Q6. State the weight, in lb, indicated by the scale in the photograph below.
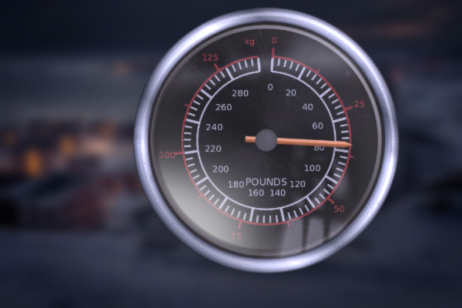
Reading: 76 lb
